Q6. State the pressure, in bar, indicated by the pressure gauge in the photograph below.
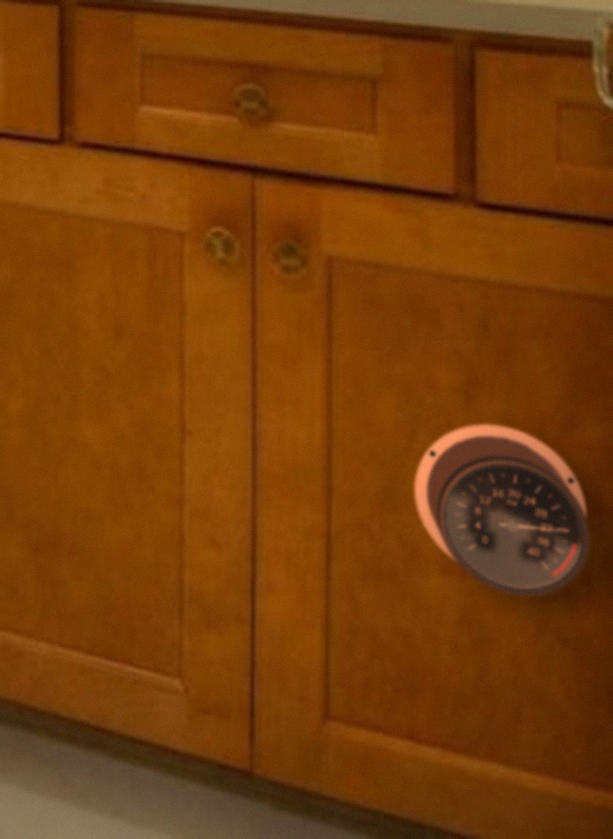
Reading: 32 bar
